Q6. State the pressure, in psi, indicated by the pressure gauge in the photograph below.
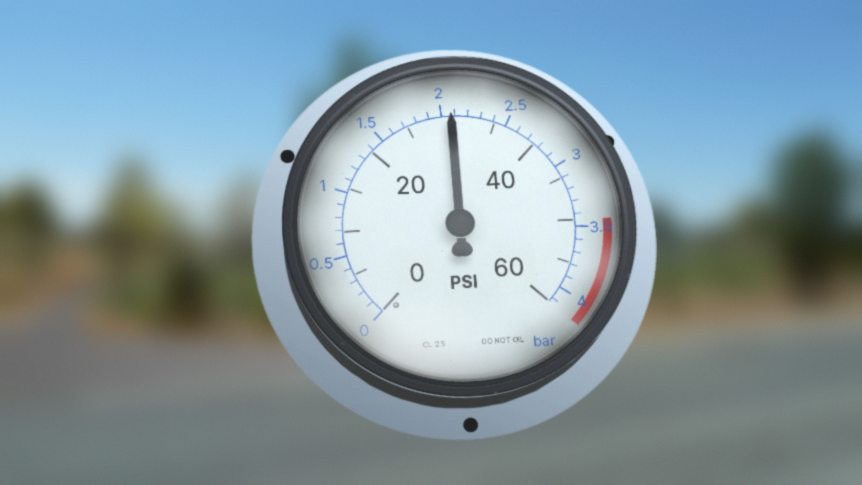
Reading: 30 psi
